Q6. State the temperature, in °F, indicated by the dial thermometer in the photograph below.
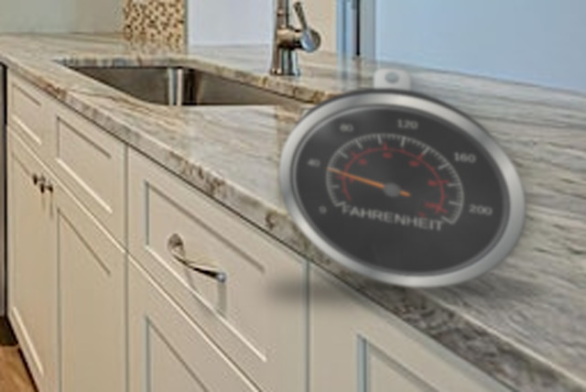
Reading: 40 °F
